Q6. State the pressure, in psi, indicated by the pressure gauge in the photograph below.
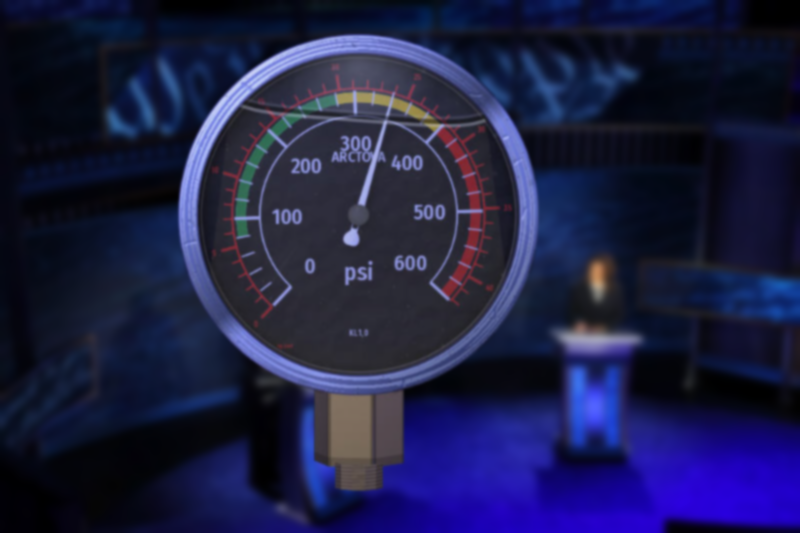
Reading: 340 psi
